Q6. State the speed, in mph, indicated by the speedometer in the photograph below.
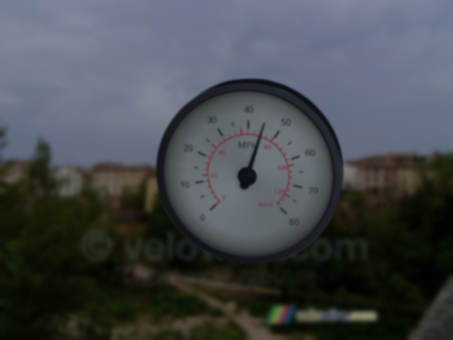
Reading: 45 mph
